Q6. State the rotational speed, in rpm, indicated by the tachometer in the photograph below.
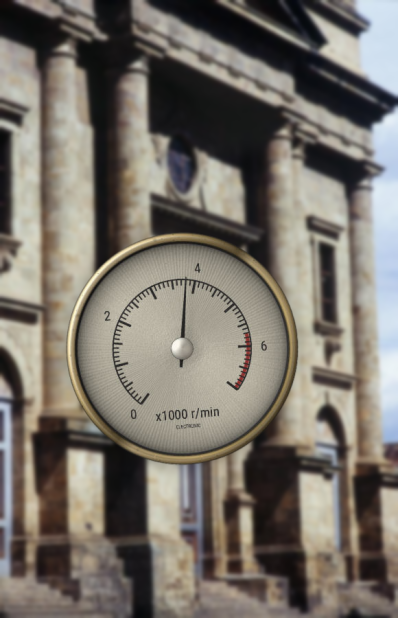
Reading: 3800 rpm
